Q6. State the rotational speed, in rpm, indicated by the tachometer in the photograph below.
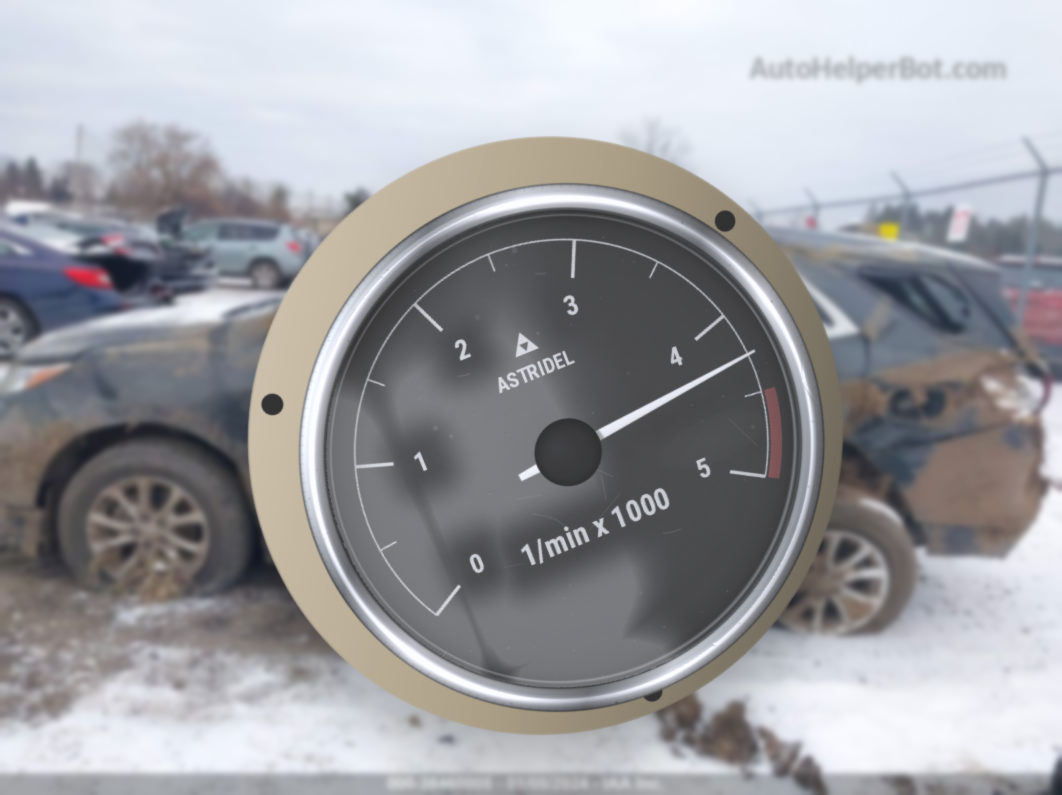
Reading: 4250 rpm
